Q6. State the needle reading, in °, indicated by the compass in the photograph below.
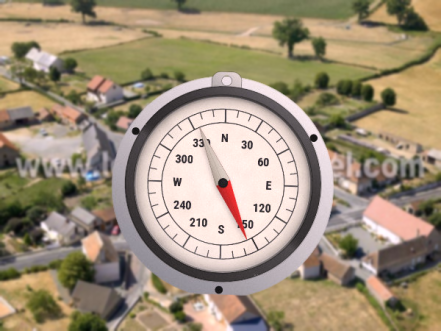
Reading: 155 °
